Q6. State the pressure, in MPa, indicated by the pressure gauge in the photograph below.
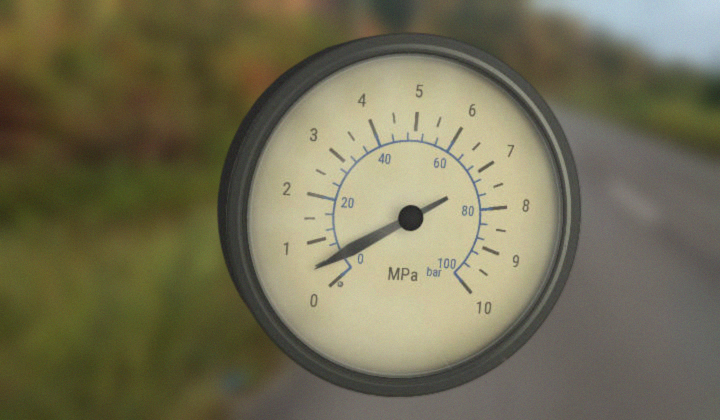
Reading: 0.5 MPa
